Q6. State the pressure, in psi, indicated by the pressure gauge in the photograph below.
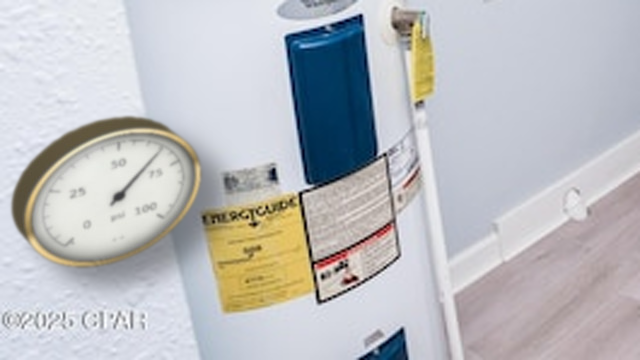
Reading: 65 psi
